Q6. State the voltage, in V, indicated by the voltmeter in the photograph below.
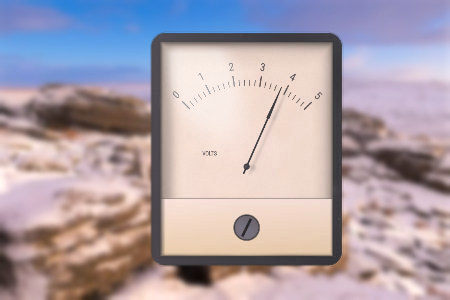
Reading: 3.8 V
